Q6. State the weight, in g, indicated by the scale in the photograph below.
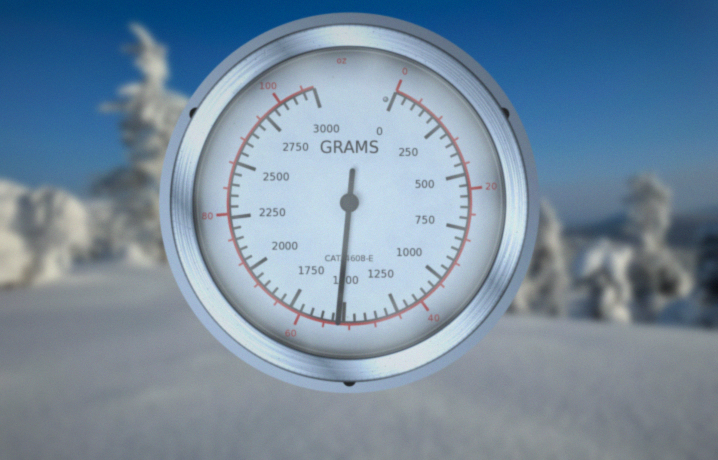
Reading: 1525 g
